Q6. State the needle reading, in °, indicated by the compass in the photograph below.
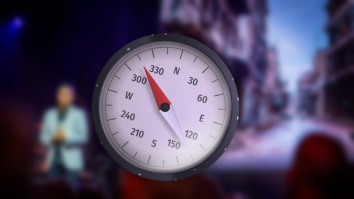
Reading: 315 °
